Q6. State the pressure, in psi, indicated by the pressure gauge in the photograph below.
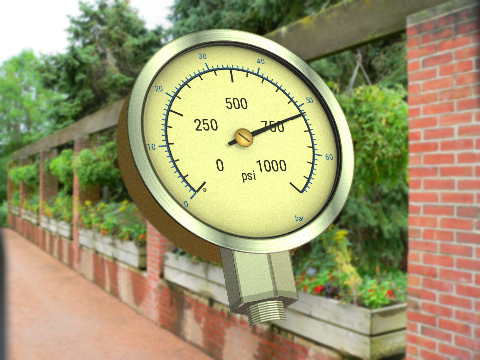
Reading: 750 psi
